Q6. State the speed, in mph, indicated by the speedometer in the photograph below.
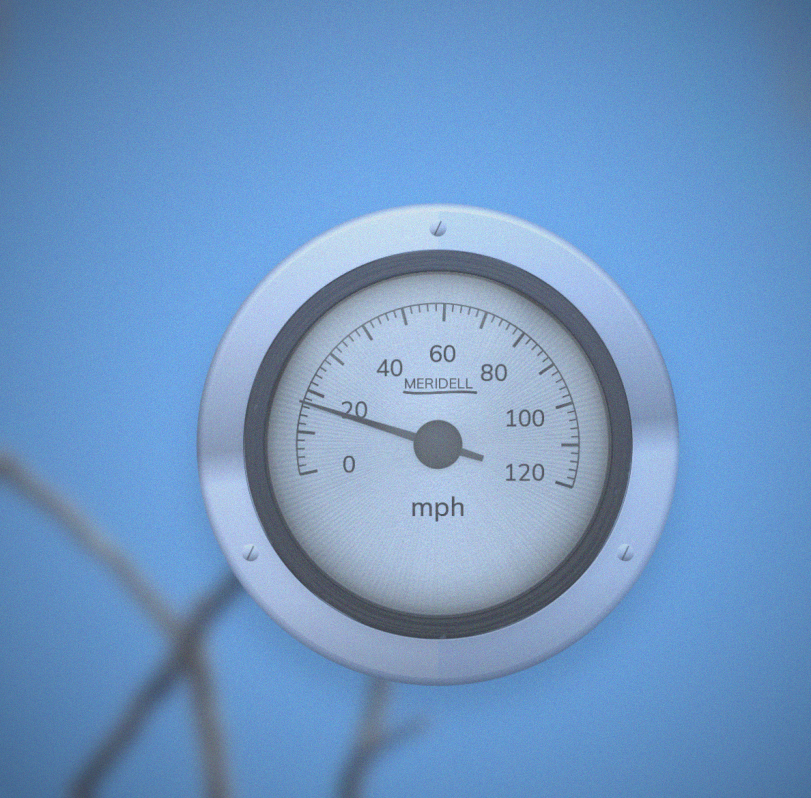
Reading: 17 mph
